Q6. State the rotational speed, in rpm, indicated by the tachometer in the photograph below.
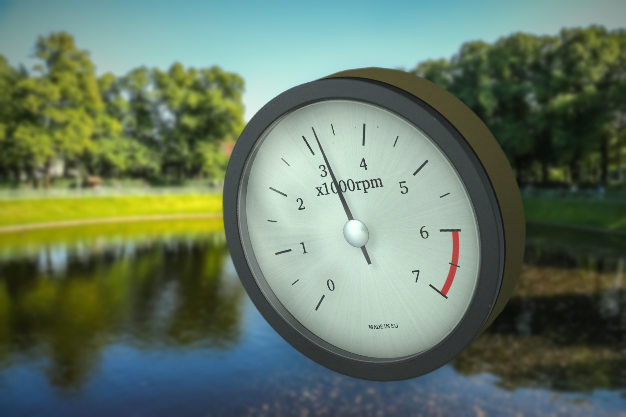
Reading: 3250 rpm
